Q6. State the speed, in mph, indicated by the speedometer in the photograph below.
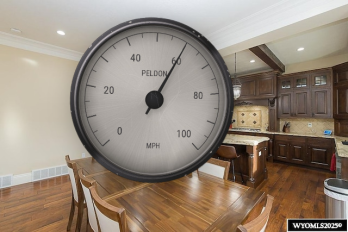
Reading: 60 mph
